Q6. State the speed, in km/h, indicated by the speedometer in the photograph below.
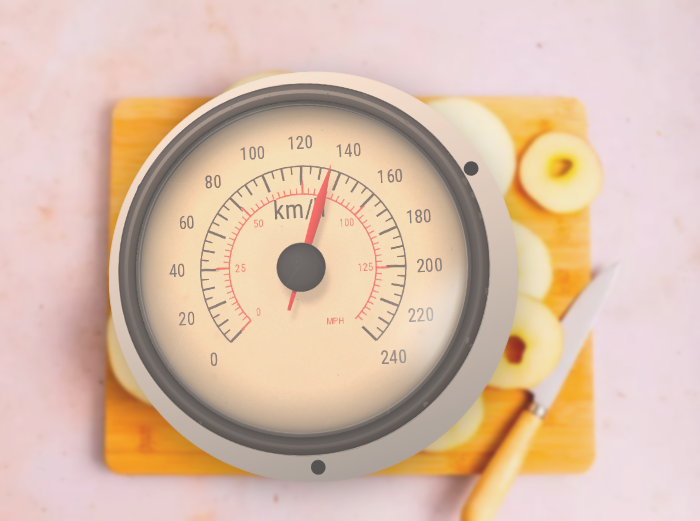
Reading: 135 km/h
